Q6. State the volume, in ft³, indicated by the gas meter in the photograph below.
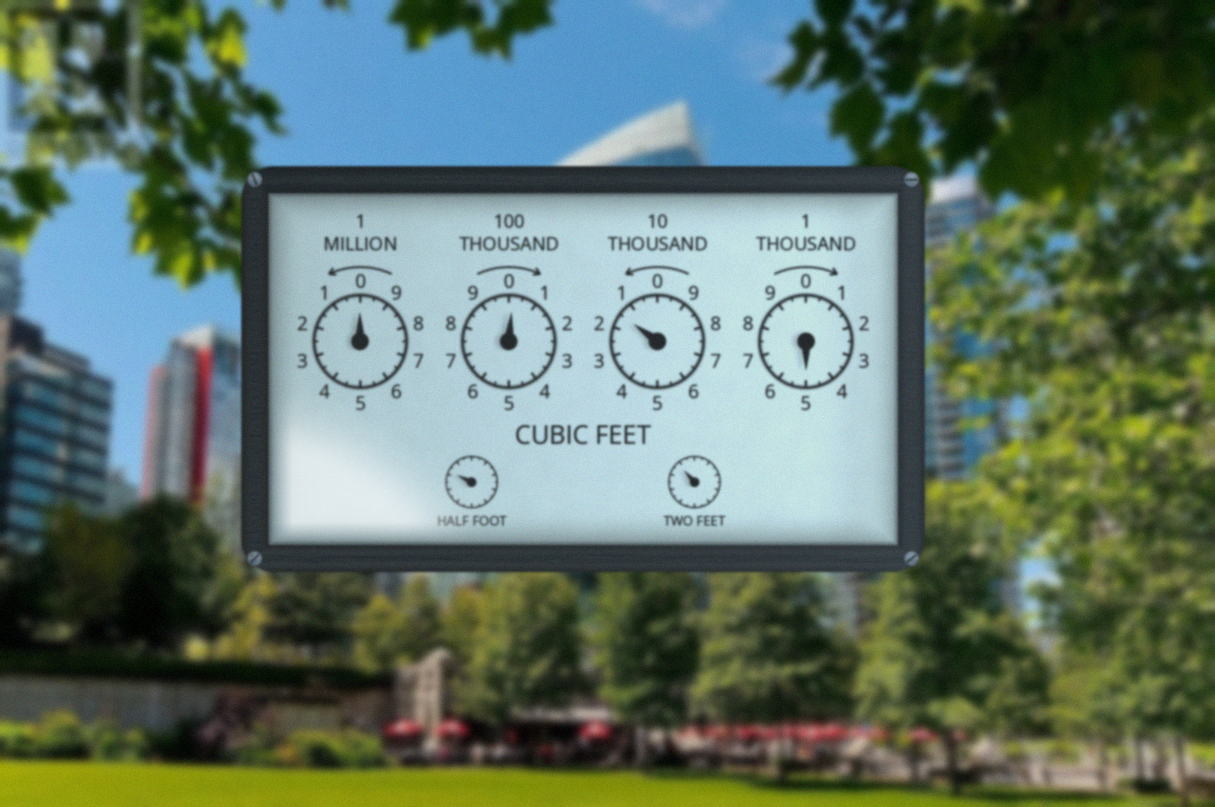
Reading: 1500 ft³
